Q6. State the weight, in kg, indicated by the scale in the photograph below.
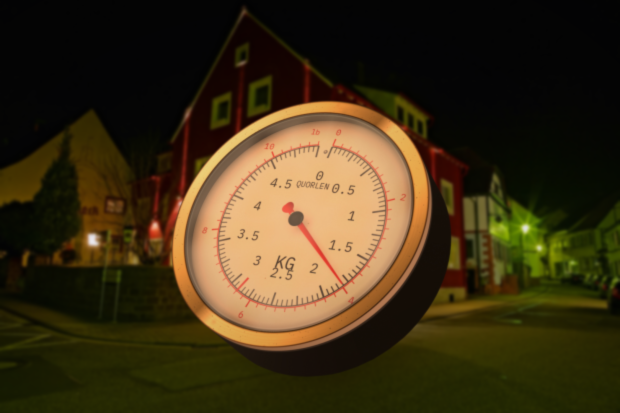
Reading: 1.8 kg
